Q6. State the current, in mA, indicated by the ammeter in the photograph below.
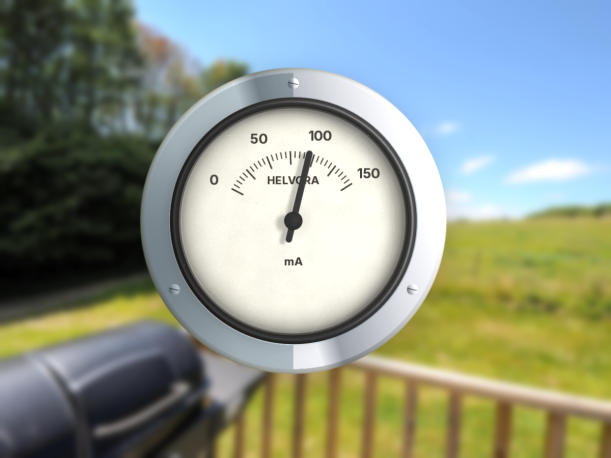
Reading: 95 mA
